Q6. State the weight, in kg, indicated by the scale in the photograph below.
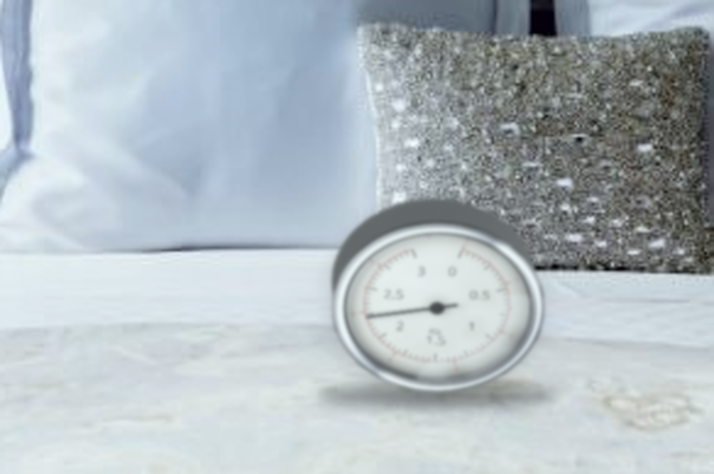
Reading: 2.25 kg
